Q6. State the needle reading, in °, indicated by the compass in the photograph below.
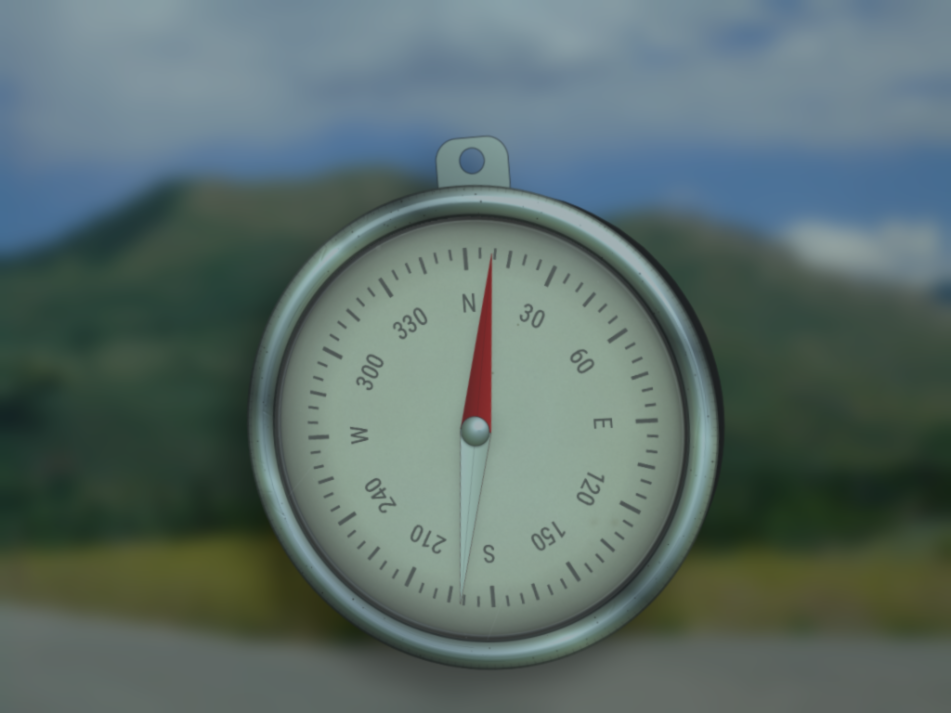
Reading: 10 °
